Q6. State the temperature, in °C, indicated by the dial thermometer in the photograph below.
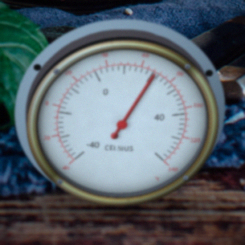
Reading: 20 °C
